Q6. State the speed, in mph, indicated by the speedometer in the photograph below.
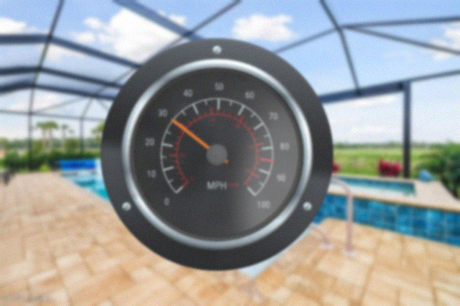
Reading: 30 mph
